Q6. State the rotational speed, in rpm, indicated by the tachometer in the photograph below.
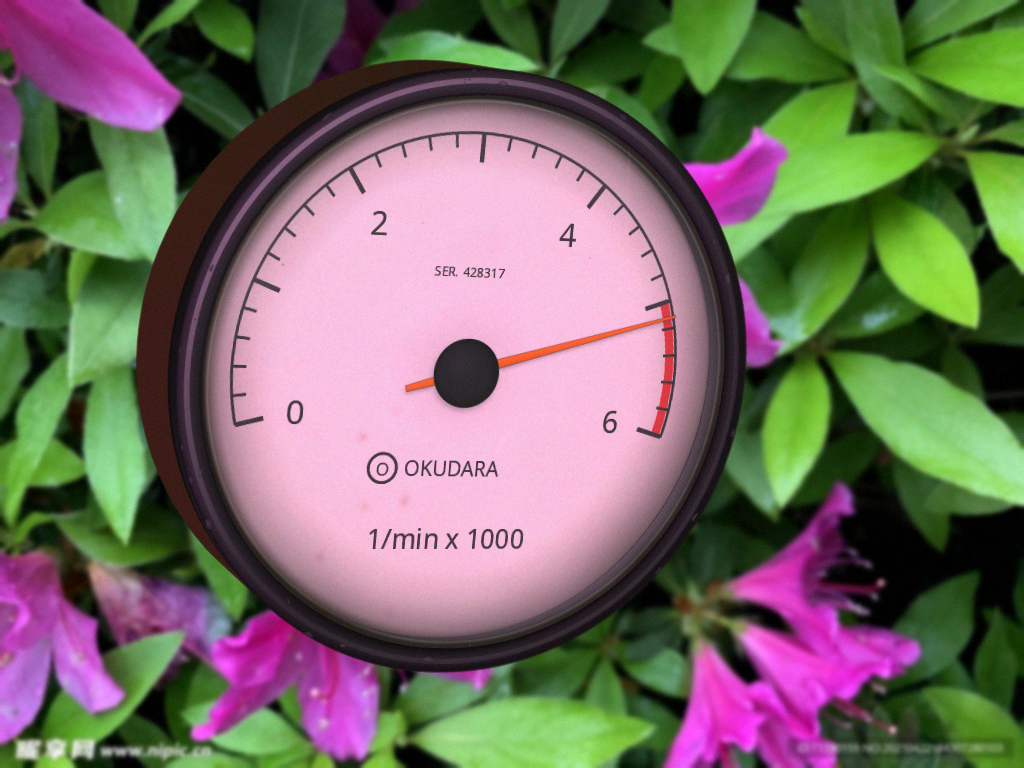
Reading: 5100 rpm
